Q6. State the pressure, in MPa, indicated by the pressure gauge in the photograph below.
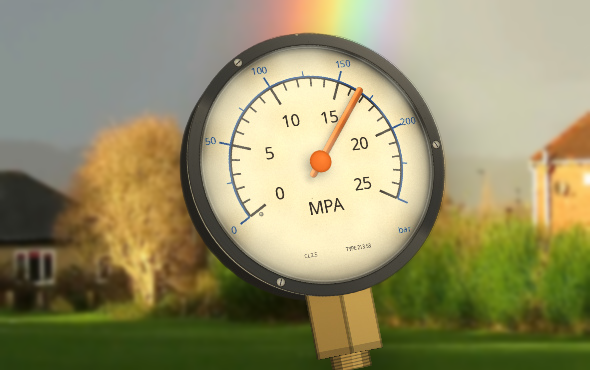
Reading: 16.5 MPa
